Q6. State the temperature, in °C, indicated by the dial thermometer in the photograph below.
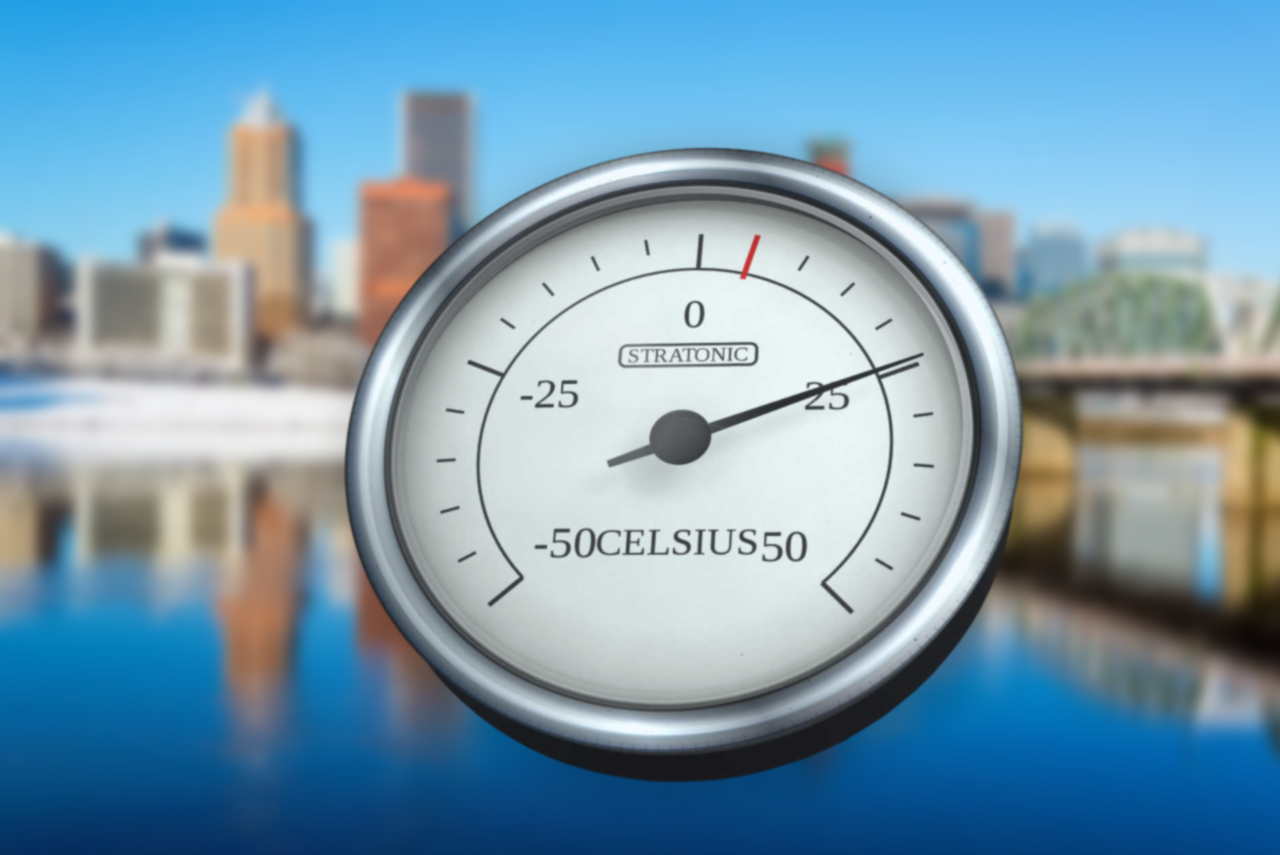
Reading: 25 °C
